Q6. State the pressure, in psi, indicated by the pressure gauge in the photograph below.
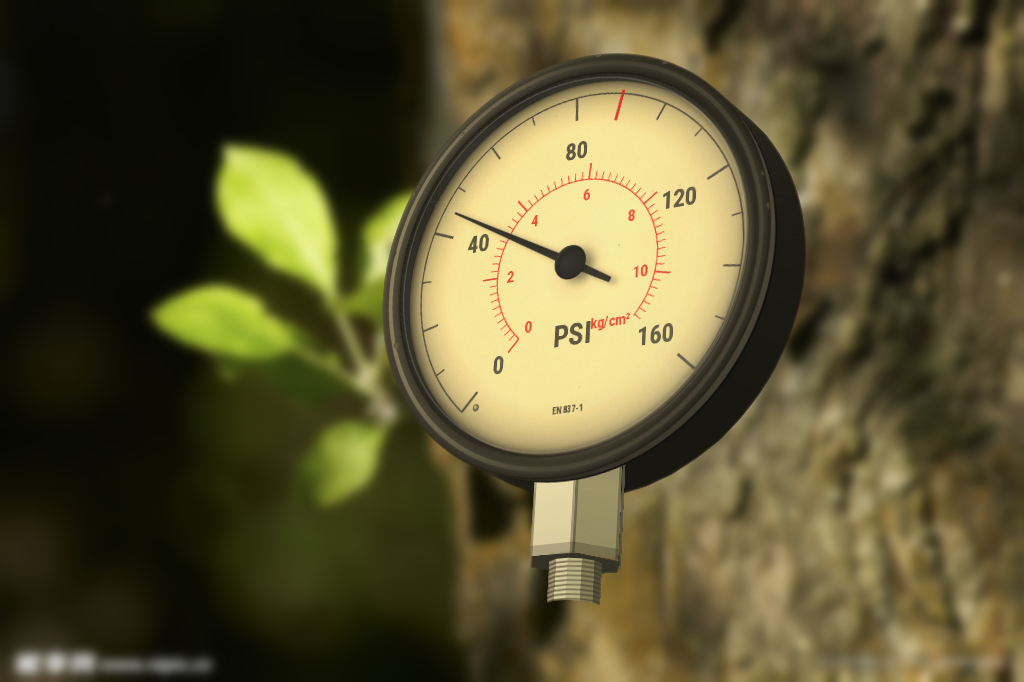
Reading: 45 psi
